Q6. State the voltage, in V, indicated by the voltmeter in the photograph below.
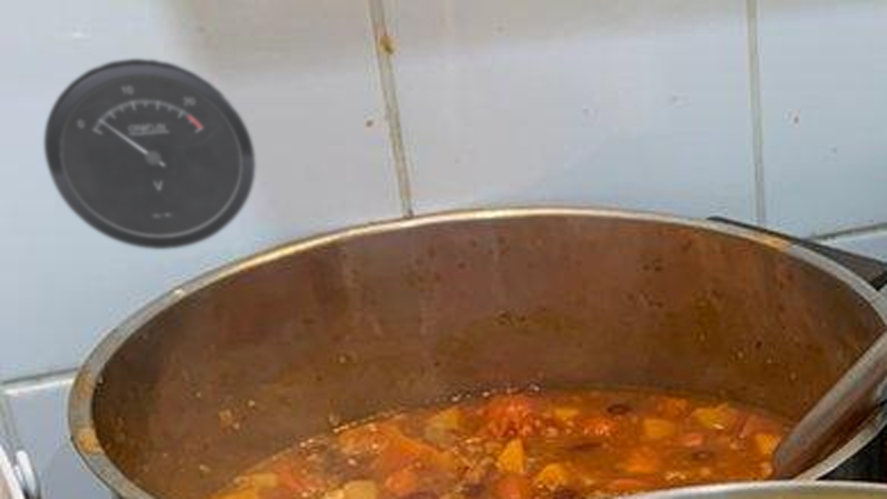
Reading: 2.5 V
